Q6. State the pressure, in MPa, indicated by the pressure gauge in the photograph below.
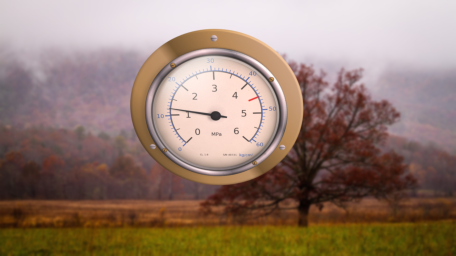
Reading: 1.25 MPa
